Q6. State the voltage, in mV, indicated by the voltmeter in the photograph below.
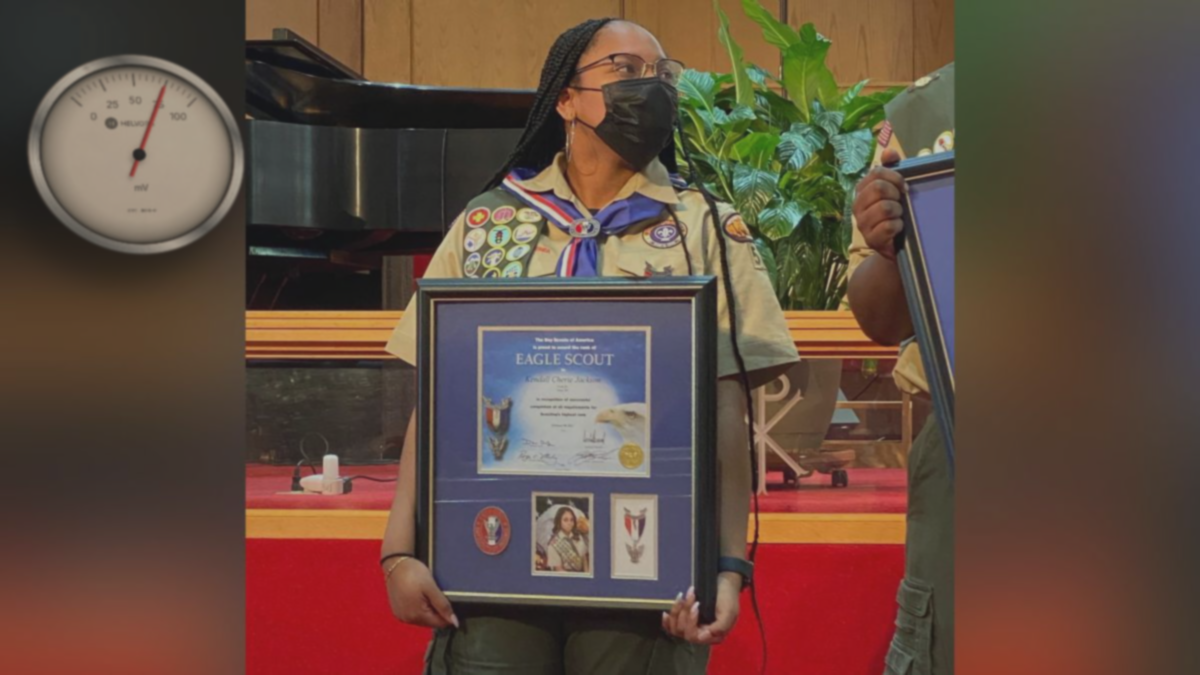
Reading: 75 mV
